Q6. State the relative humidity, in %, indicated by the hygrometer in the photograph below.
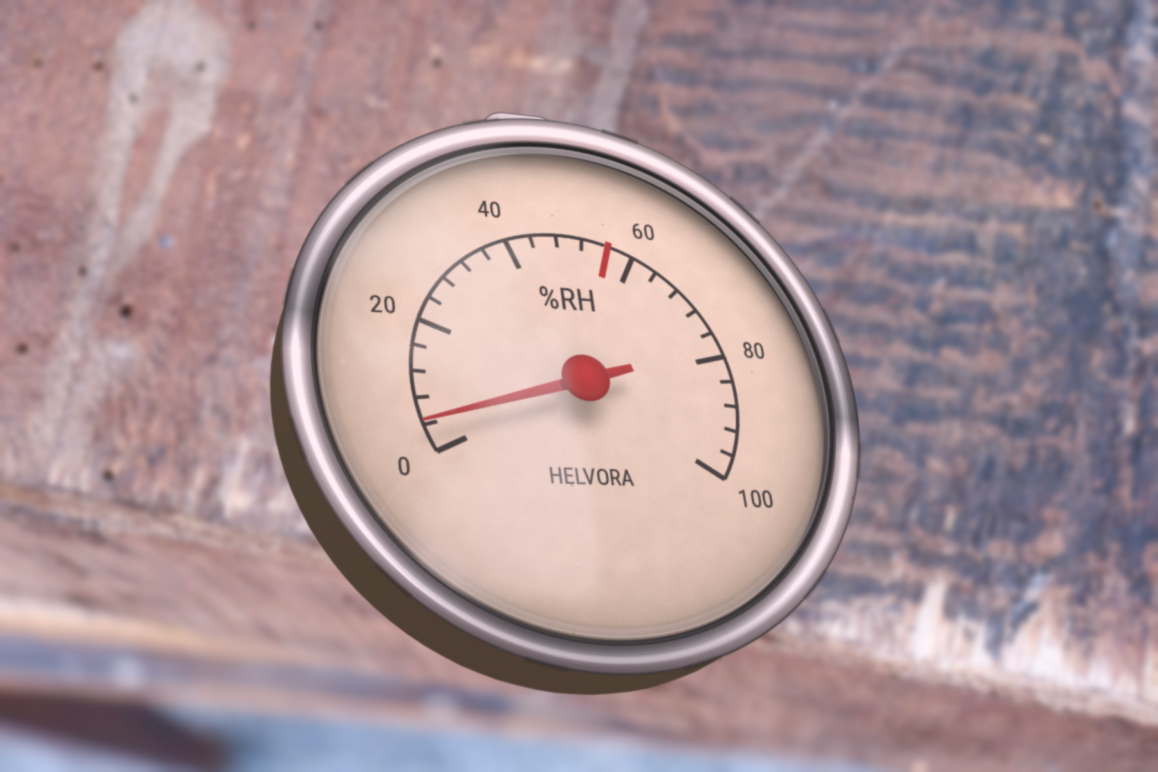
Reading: 4 %
